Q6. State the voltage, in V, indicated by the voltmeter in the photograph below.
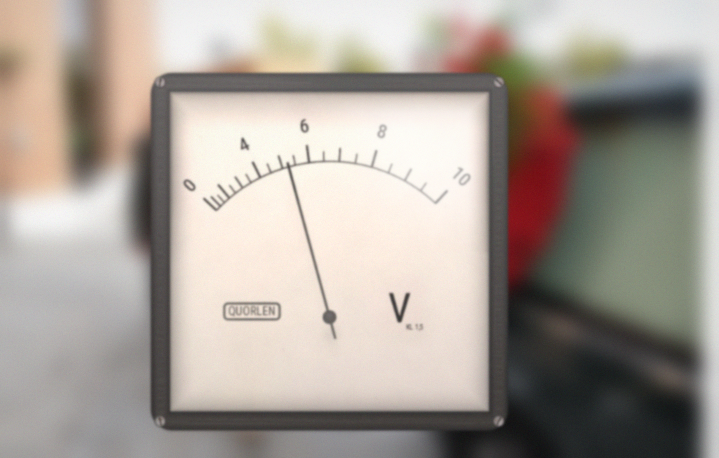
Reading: 5.25 V
